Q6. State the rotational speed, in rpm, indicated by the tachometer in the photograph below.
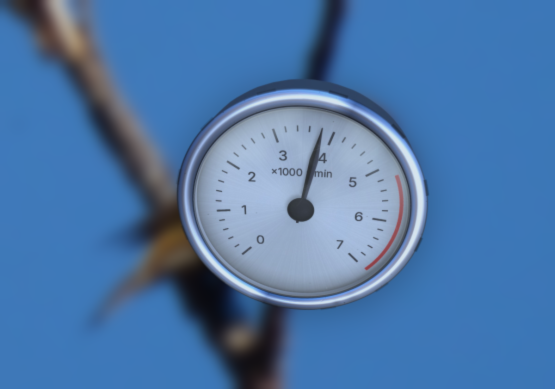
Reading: 3800 rpm
